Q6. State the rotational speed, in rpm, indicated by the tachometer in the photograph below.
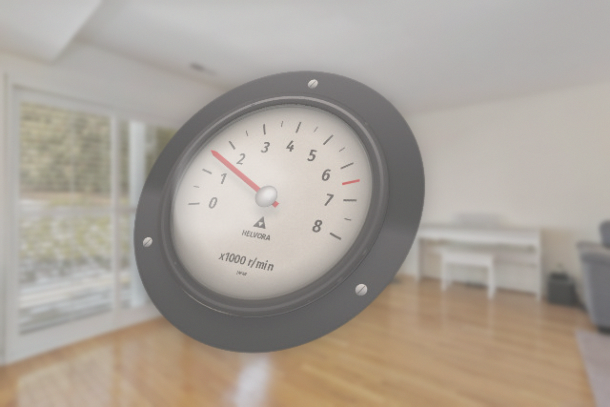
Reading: 1500 rpm
